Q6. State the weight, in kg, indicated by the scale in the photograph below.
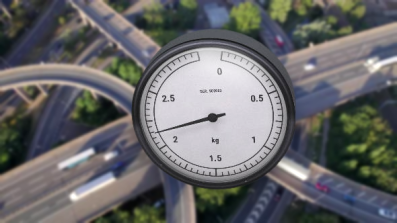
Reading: 2.15 kg
